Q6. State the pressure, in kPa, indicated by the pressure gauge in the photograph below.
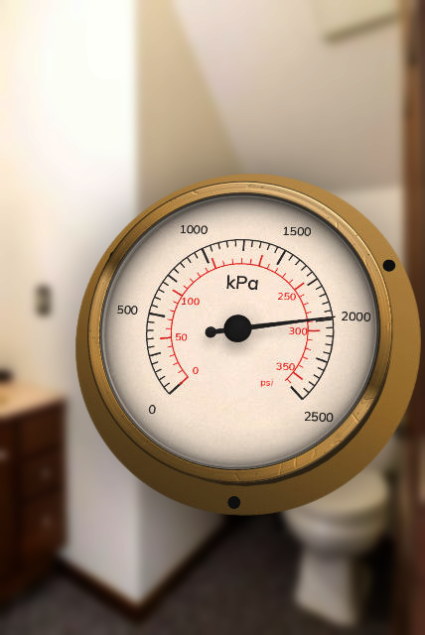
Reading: 2000 kPa
